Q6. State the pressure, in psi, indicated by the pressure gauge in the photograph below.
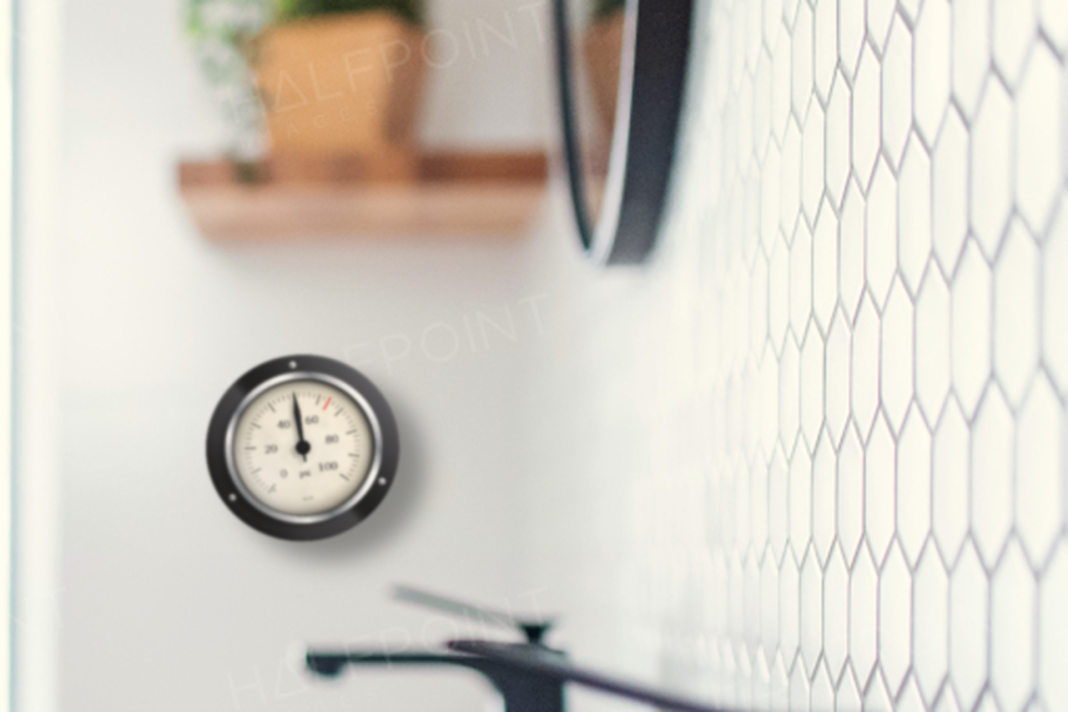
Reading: 50 psi
